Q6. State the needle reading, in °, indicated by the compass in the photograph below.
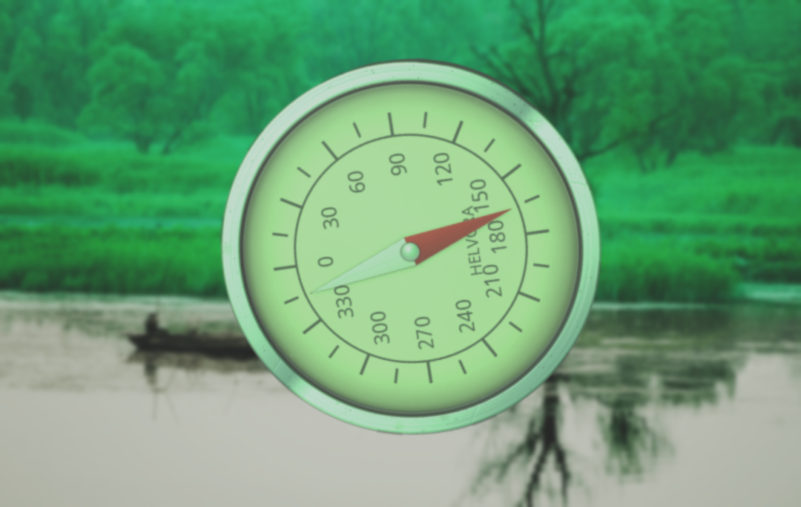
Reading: 165 °
